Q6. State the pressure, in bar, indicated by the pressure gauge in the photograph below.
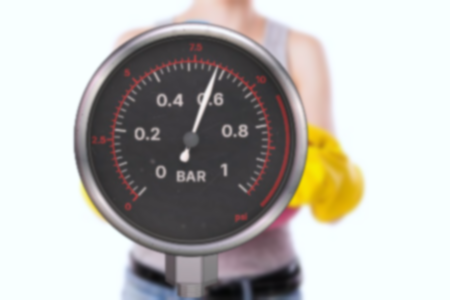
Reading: 0.58 bar
